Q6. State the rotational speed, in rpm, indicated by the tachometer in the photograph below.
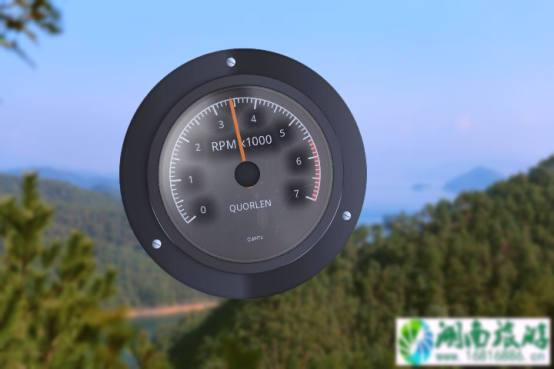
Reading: 3400 rpm
